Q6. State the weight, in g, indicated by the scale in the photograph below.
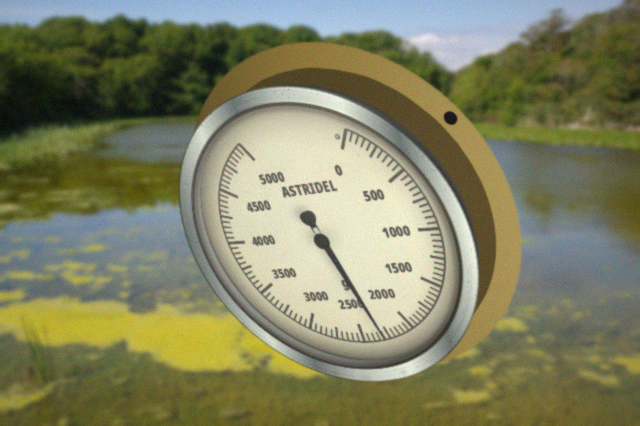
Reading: 2250 g
